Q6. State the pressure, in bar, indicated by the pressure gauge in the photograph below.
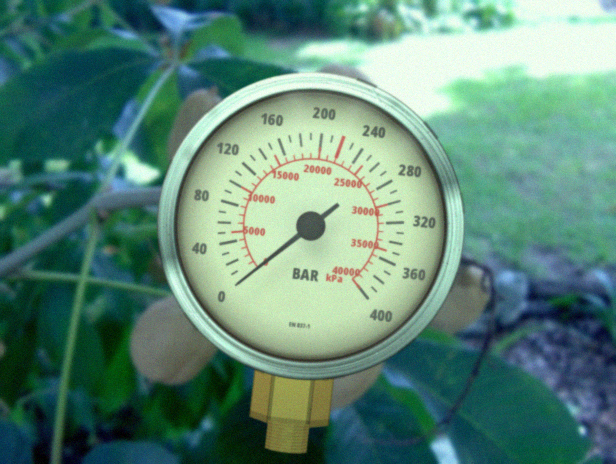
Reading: 0 bar
